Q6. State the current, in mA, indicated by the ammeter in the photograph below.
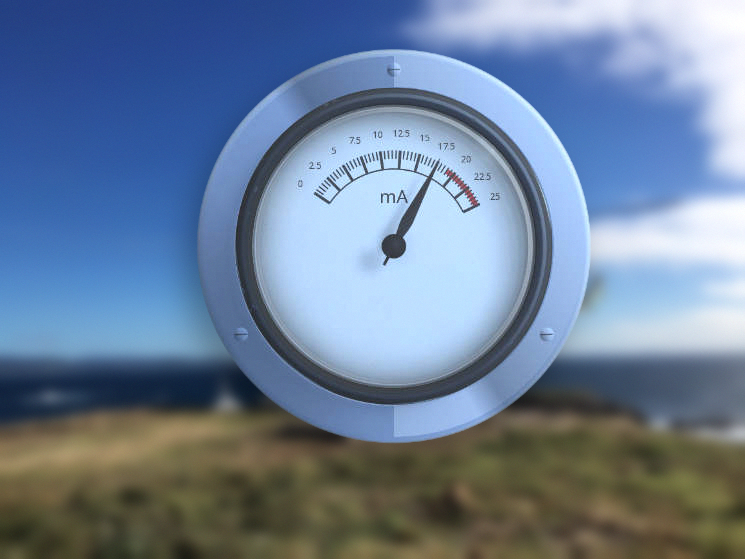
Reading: 17.5 mA
